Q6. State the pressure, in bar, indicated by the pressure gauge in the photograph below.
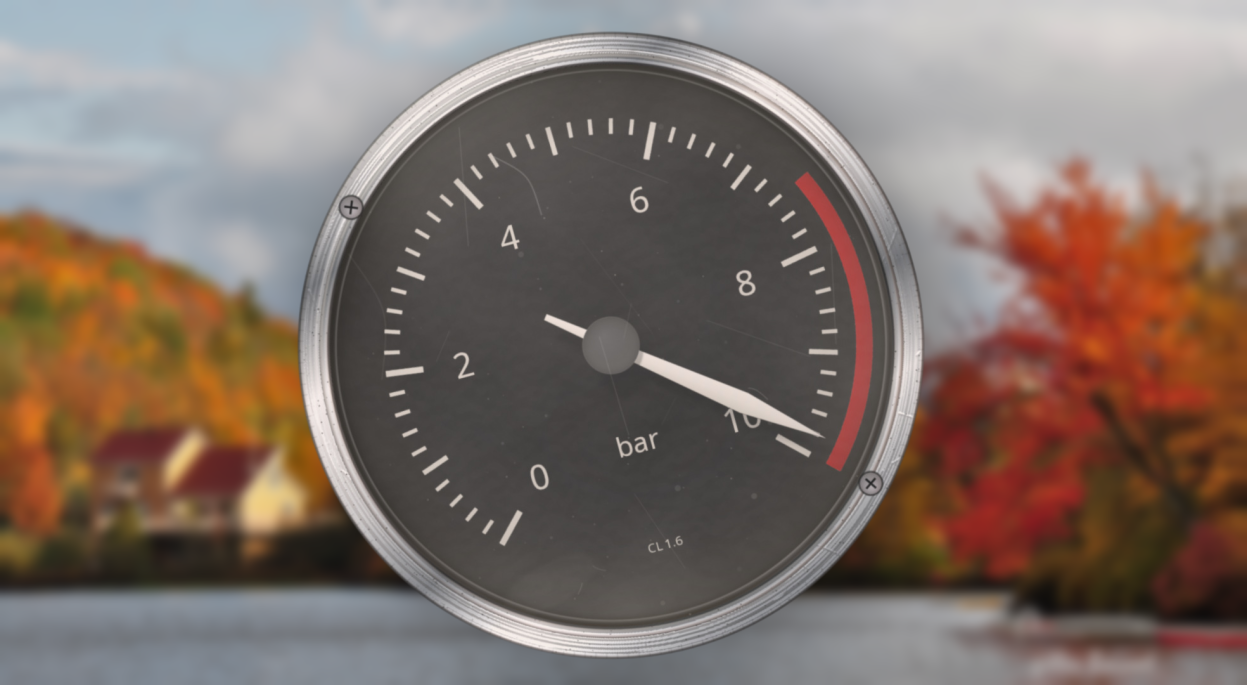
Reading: 9.8 bar
